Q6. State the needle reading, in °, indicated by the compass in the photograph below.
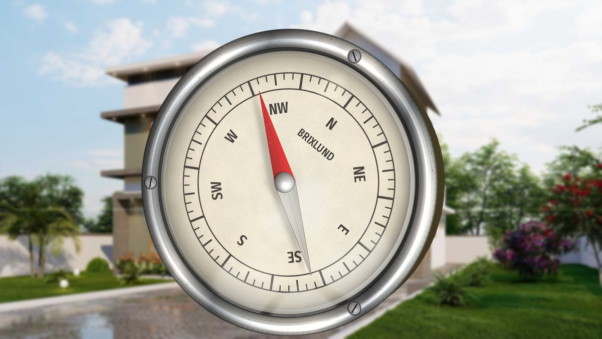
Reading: 305 °
